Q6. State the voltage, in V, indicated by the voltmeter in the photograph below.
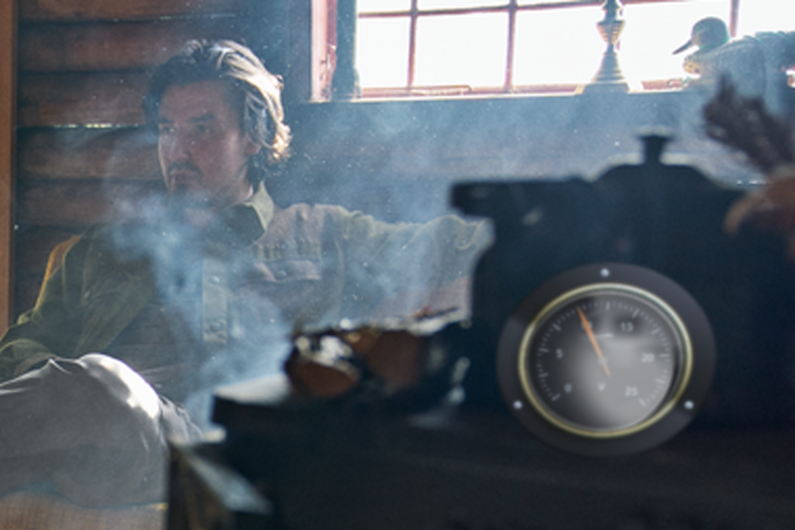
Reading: 10 V
